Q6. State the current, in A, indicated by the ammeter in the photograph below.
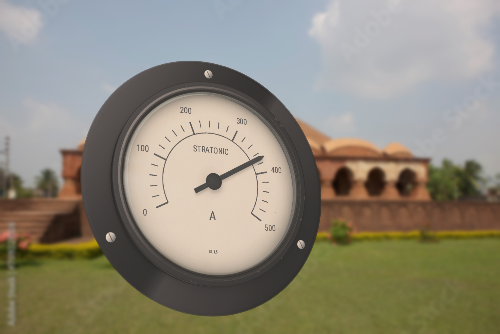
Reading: 370 A
